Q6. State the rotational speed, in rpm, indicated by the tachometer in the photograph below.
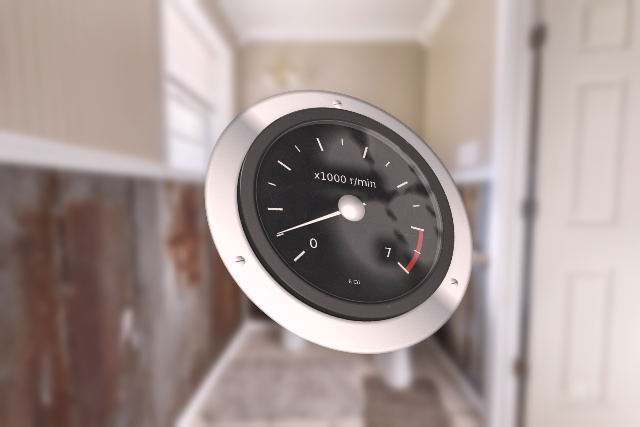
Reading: 500 rpm
